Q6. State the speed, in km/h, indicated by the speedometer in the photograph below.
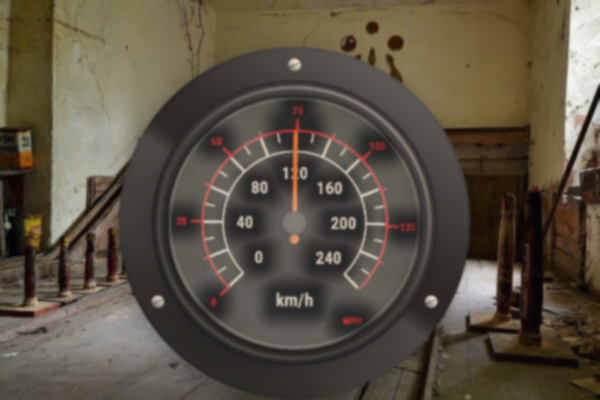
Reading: 120 km/h
